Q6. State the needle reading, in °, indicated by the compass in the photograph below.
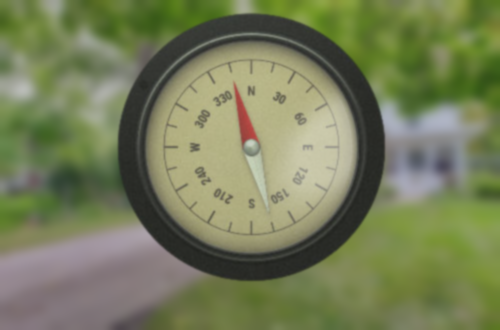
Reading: 345 °
